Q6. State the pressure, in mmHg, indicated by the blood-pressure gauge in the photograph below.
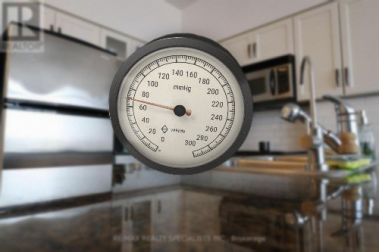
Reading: 70 mmHg
